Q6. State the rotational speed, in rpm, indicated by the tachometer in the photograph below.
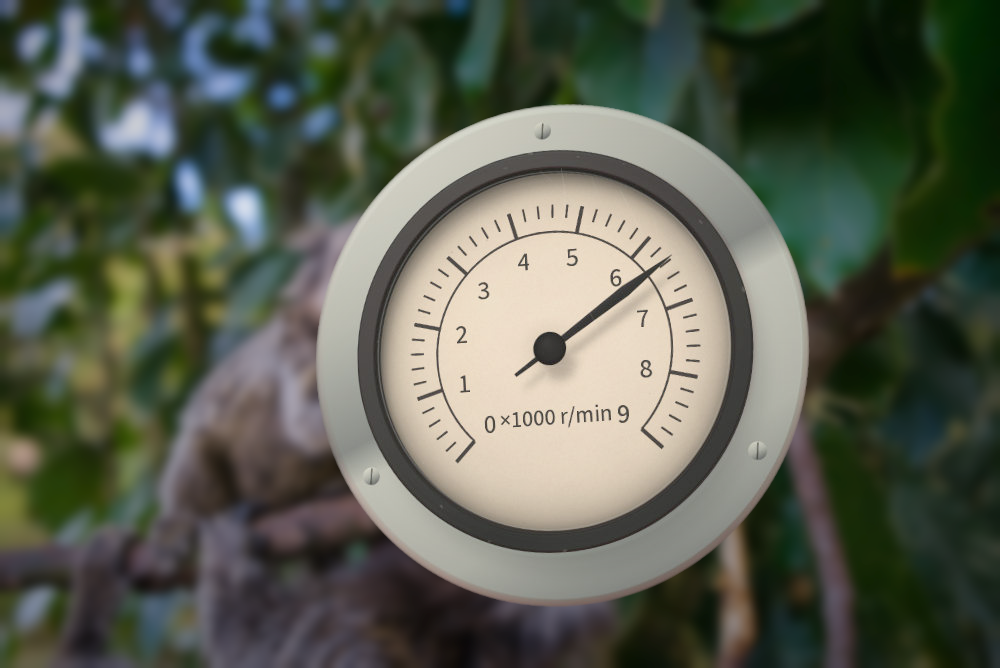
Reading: 6400 rpm
